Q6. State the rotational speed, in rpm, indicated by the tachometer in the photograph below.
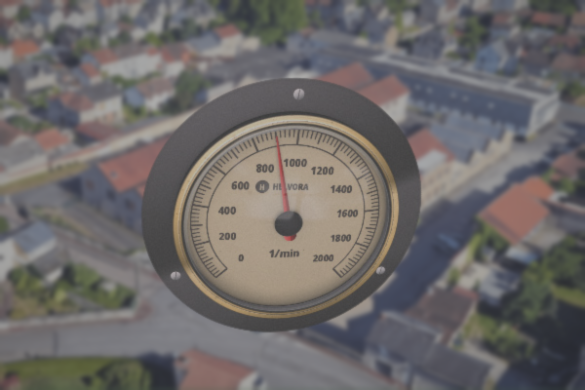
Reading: 900 rpm
